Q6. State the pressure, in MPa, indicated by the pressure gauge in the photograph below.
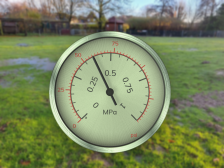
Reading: 0.4 MPa
